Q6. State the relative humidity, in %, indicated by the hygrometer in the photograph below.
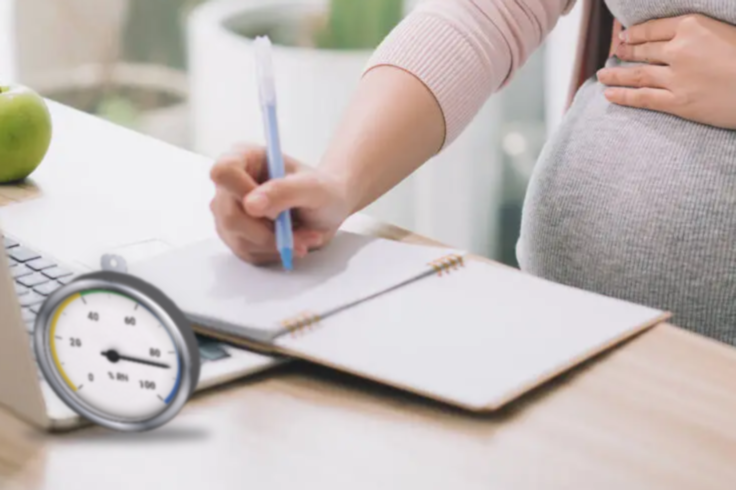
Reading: 85 %
